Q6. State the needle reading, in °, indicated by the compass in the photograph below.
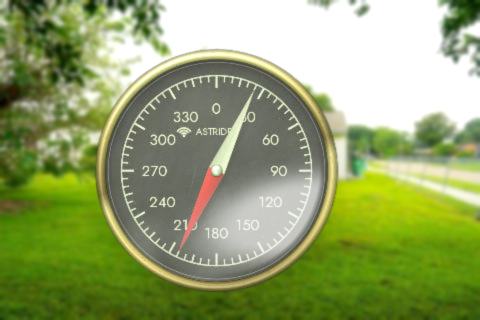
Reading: 205 °
